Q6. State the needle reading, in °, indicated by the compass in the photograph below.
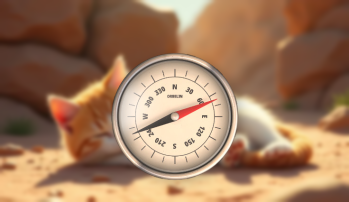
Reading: 67.5 °
